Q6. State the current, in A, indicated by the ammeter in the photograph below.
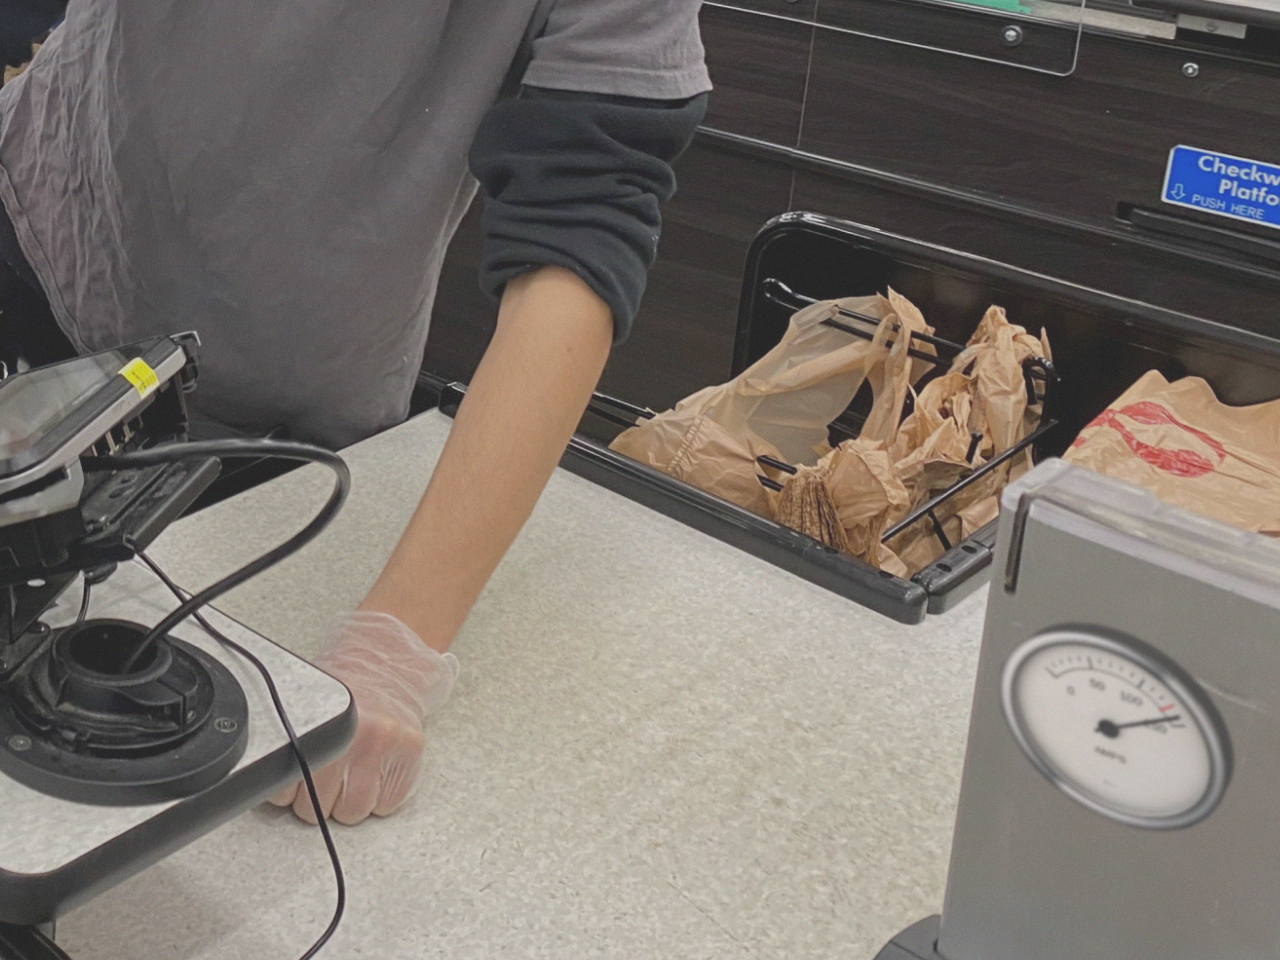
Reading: 140 A
